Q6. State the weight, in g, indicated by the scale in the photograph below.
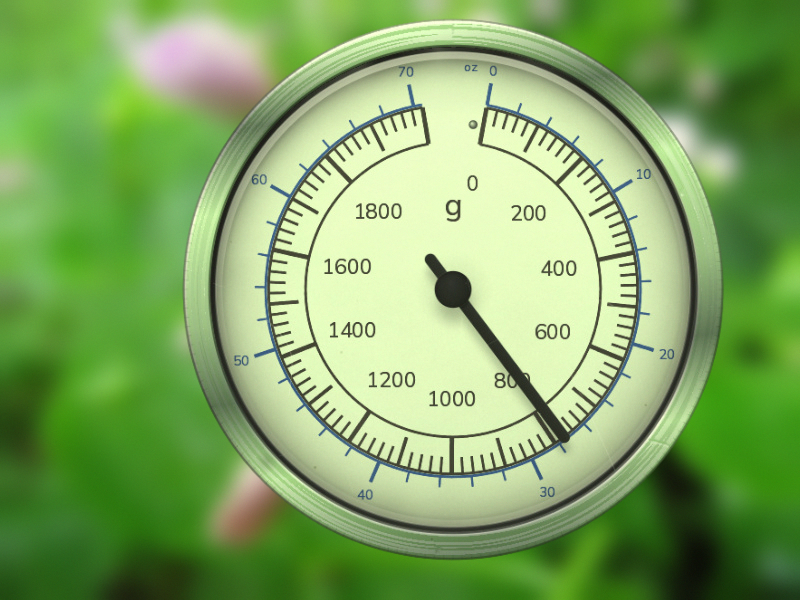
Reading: 780 g
